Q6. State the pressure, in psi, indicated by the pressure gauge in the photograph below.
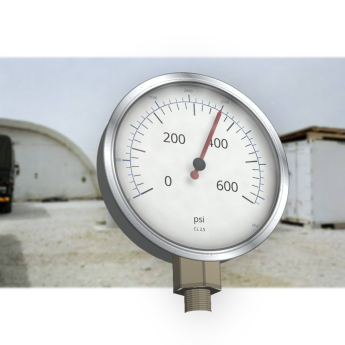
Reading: 360 psi
